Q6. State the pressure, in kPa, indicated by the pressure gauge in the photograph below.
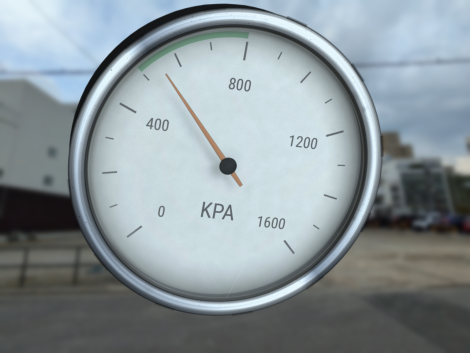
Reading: 550 kPa
